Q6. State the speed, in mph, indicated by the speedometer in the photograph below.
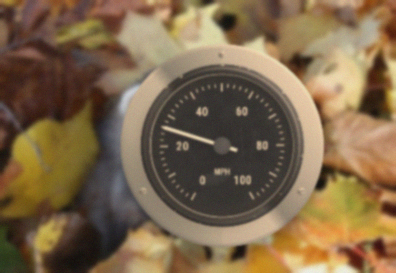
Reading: 26 mph
